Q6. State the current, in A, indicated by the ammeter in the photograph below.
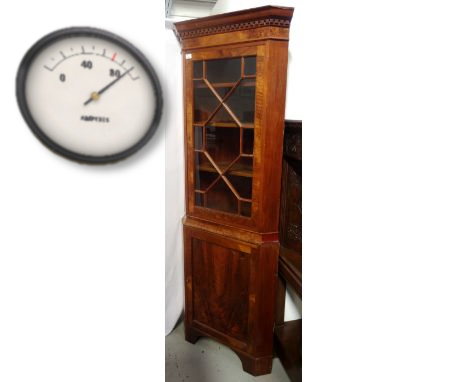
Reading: 90 A
